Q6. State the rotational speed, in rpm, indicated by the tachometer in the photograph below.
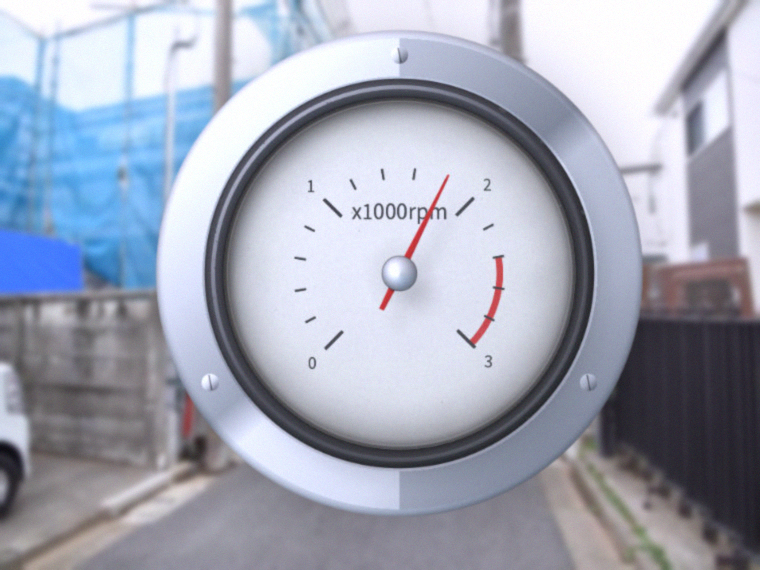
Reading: 1800 rpm
